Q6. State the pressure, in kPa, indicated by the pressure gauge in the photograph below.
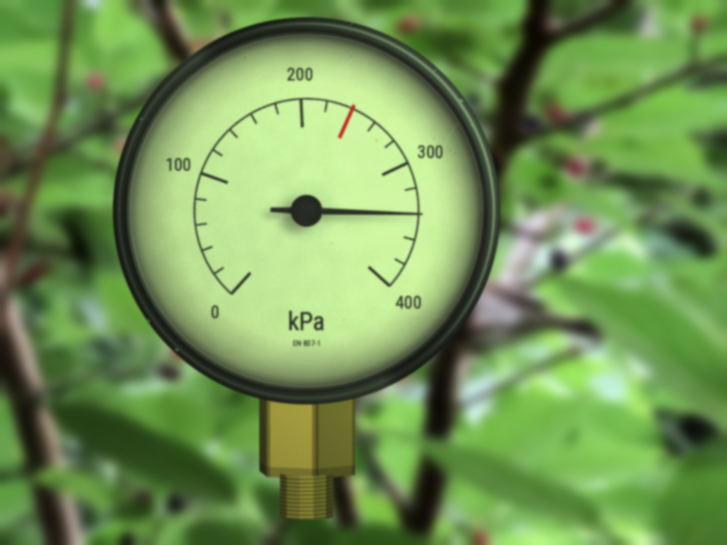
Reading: 340 kPa
